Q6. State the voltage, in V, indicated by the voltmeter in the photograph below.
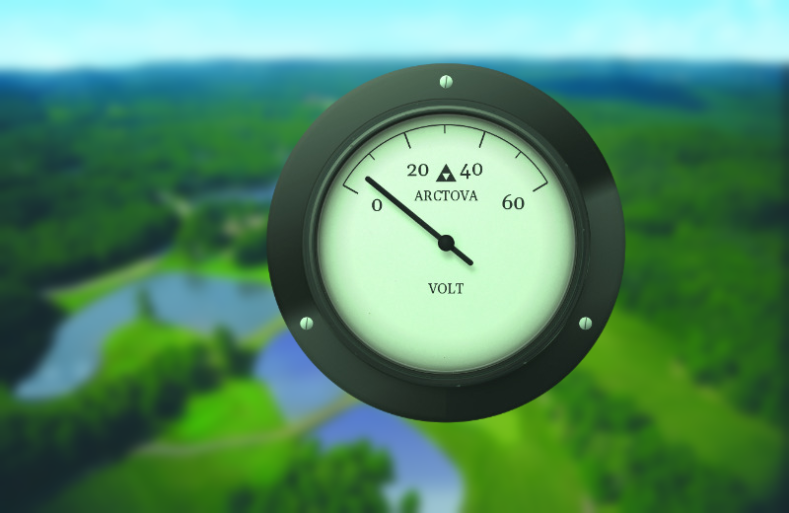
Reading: 5 V
